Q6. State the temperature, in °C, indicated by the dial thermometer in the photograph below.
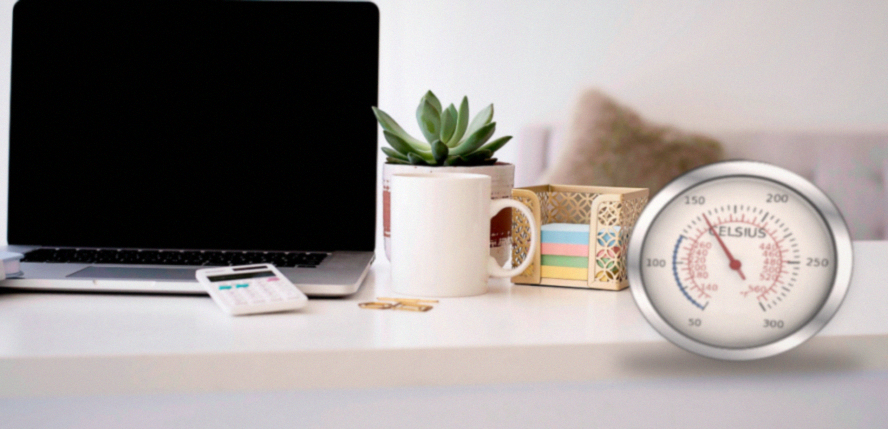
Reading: 150 °C
